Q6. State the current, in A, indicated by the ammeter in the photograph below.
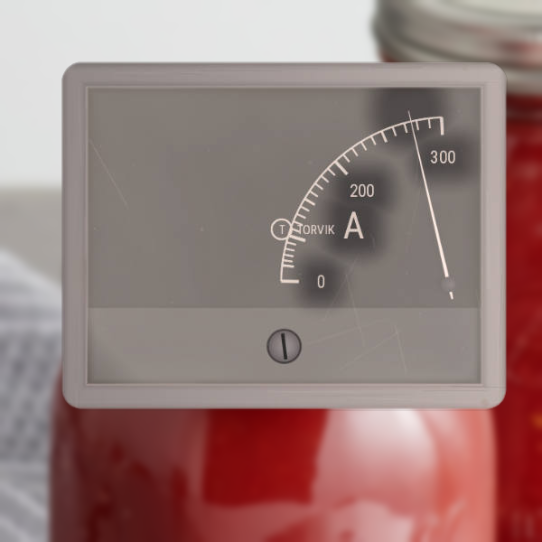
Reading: 275 A
